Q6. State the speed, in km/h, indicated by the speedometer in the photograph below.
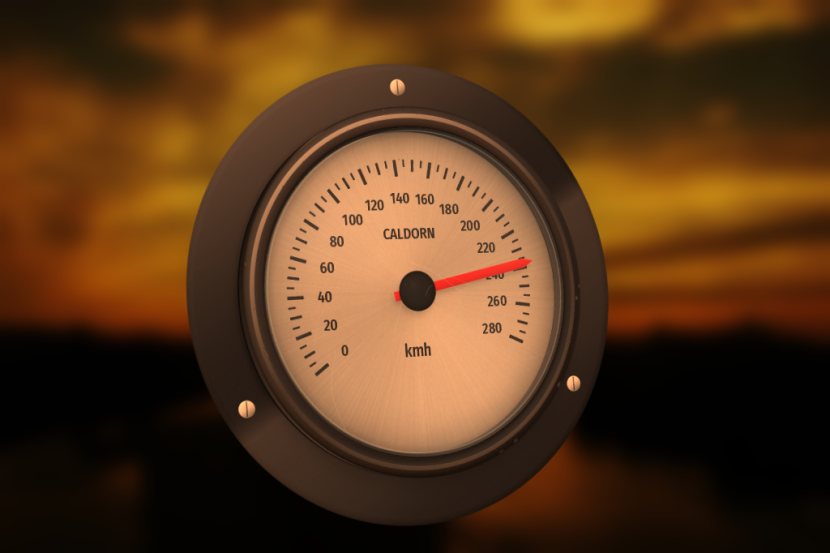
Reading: 237.5 km/h
